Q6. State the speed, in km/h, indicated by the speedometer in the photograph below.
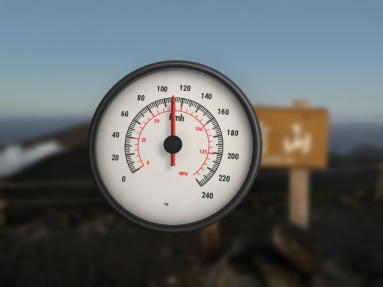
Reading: 110 km/h
